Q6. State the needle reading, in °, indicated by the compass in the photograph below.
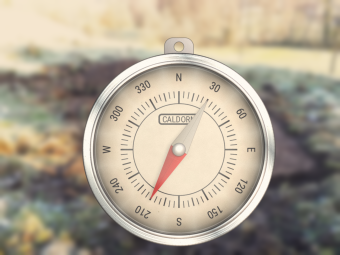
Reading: 210 °
